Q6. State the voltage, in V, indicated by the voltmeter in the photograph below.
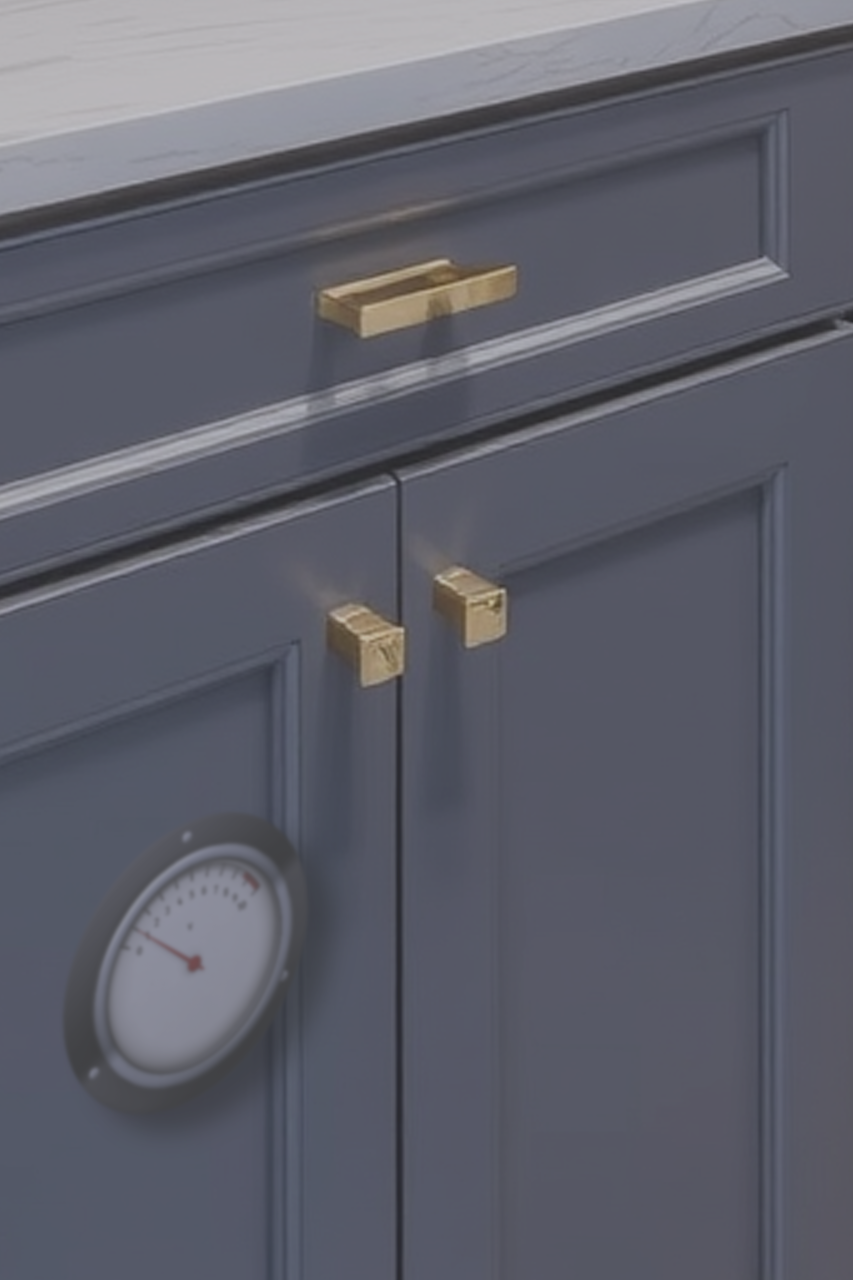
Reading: 1 V
